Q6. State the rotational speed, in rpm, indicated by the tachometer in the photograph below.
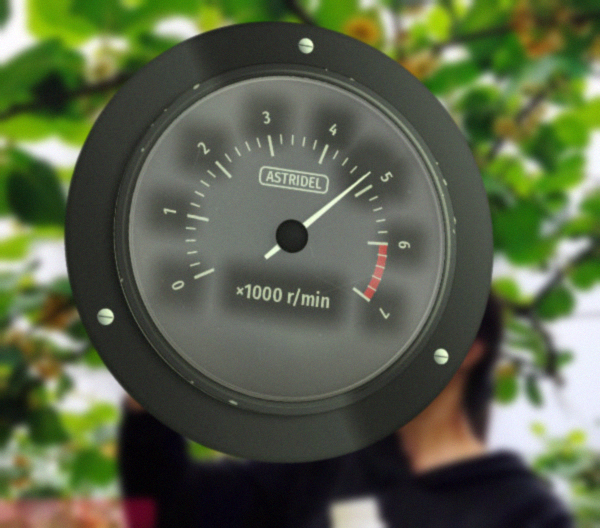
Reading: 4800 rpm
